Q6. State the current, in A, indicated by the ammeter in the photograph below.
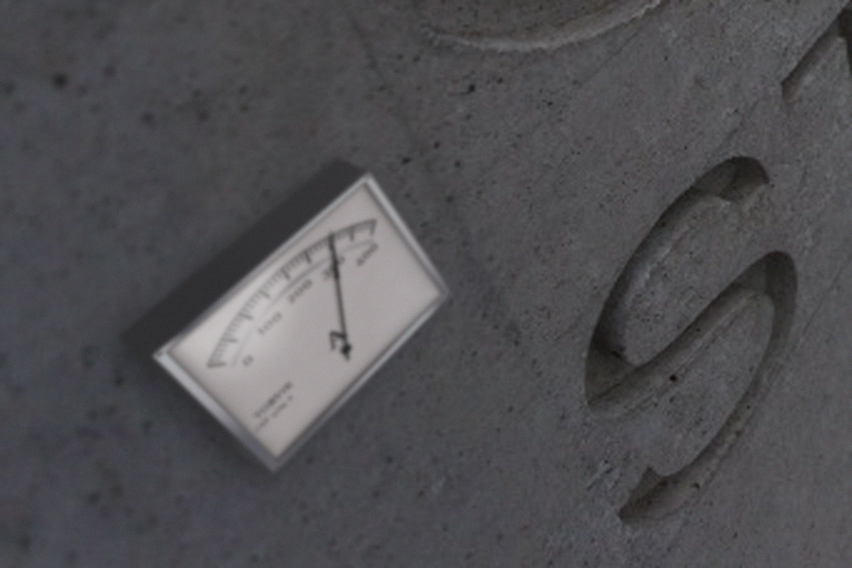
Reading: 300 A
